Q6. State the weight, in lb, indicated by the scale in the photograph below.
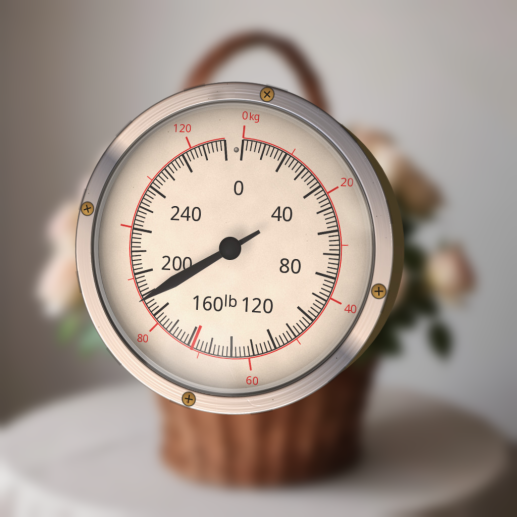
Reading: 188 lb
